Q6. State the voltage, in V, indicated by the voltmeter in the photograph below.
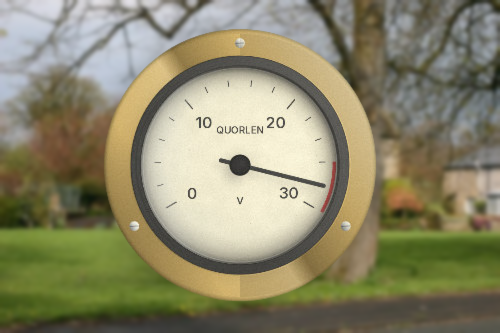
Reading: 28 V
